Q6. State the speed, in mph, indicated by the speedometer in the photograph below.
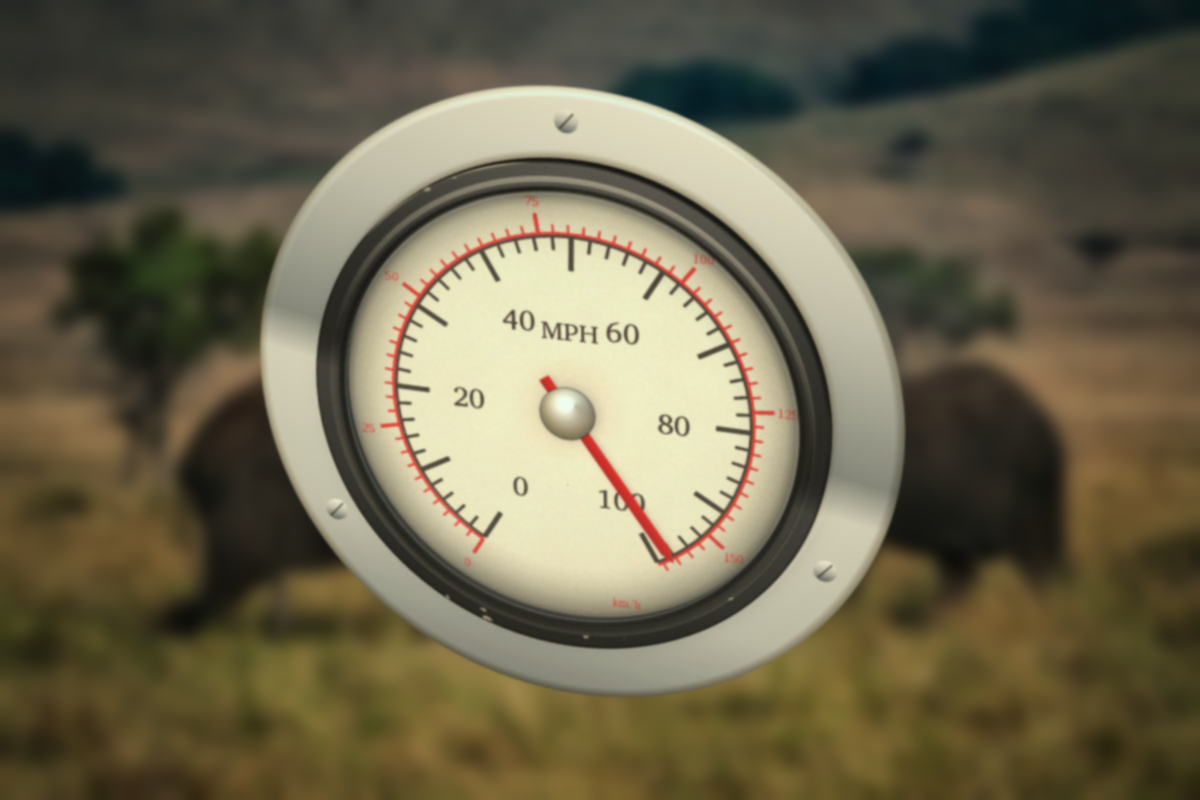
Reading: 98 mph
